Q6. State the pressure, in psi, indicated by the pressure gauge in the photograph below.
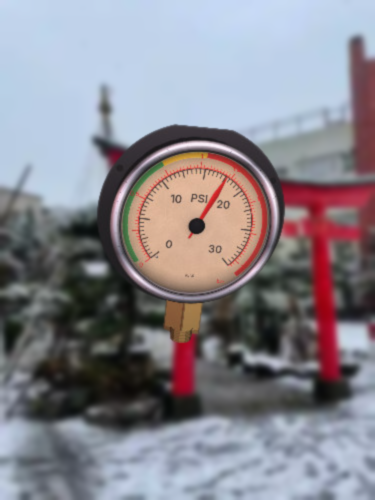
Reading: 17.5 psi
